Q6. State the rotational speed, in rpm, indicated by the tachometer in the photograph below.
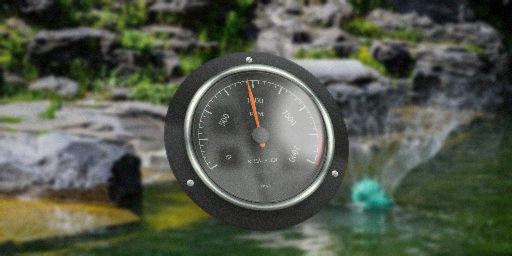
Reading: 950 rpm
